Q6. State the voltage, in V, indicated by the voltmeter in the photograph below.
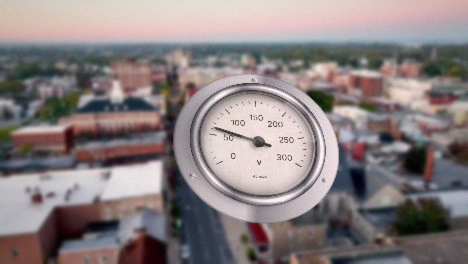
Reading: 60 V
